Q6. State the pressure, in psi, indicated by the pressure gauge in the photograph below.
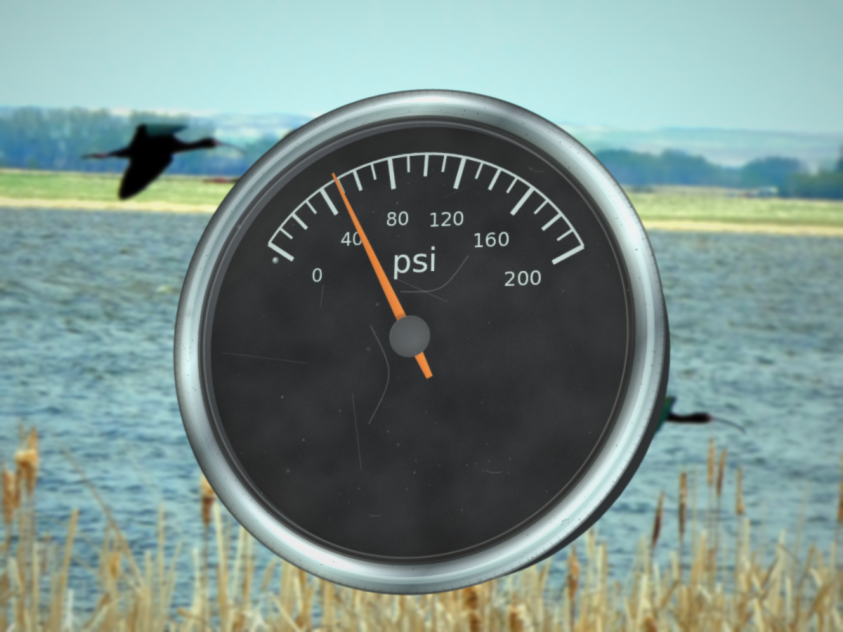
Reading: 50 psi
